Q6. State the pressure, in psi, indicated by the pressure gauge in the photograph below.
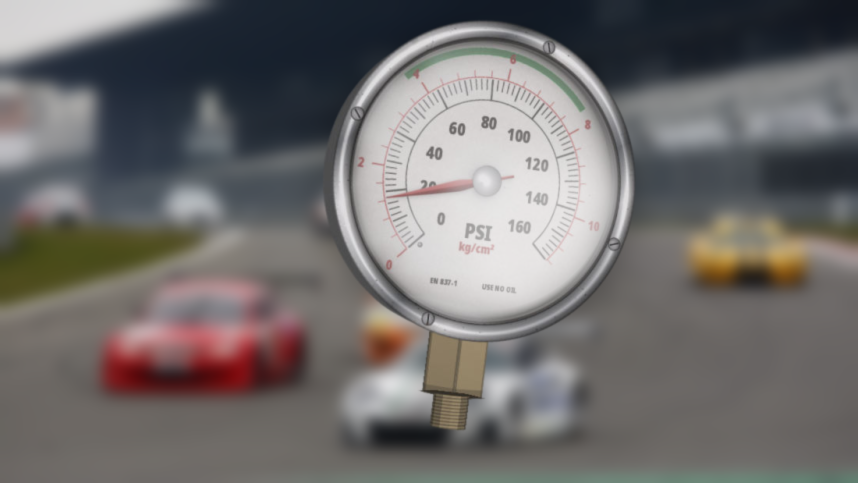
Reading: 18 psi
